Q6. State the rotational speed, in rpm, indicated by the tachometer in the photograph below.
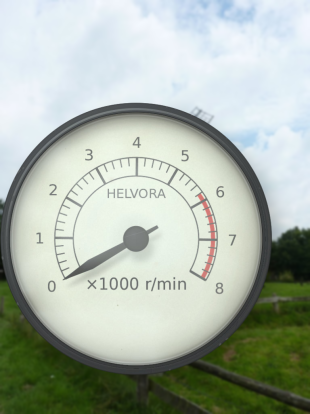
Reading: 0 rpm
